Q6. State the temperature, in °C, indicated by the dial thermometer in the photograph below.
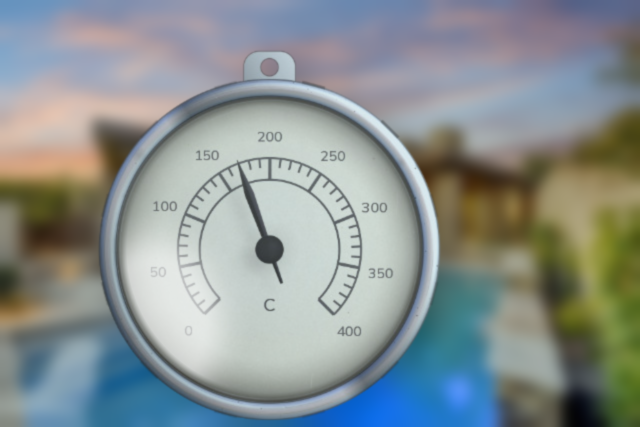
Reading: 170 °C
